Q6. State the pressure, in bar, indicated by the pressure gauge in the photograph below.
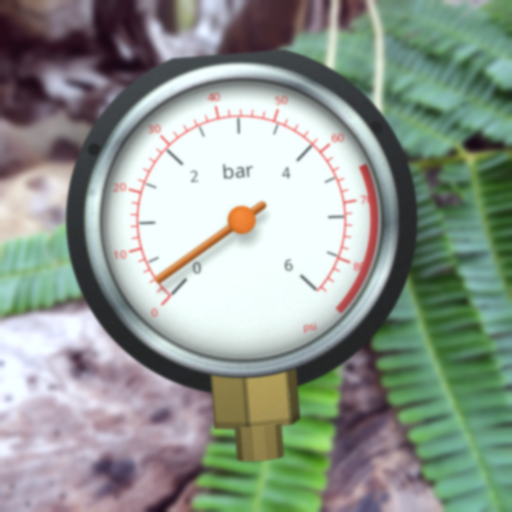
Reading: 0.25 bar
